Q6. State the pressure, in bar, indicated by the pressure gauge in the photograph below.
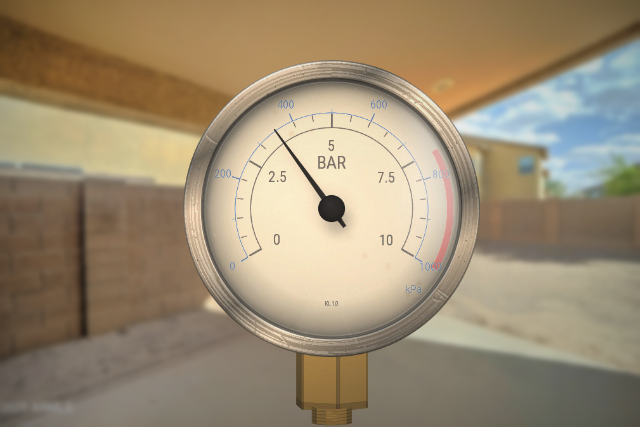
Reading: 3.5 bar
